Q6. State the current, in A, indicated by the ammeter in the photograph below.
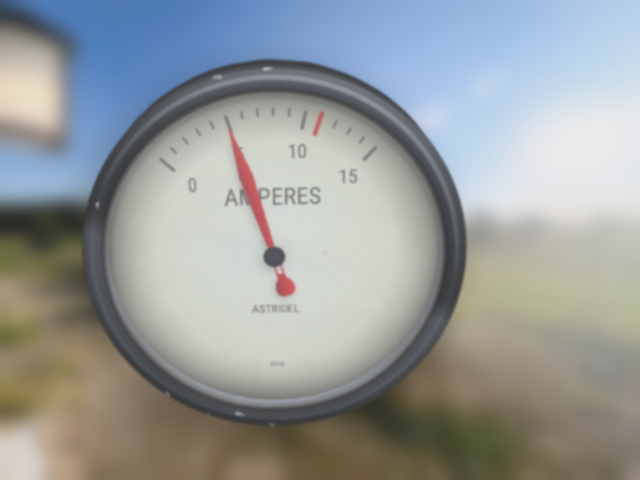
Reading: 5 A
